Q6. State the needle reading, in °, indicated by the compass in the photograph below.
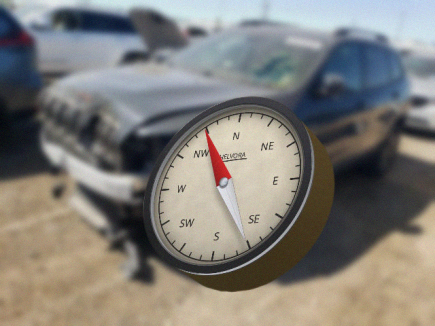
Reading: 330 °
